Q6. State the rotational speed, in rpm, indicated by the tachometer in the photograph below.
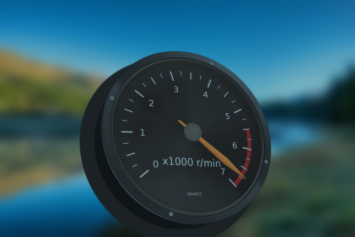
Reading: 6750 rpm
